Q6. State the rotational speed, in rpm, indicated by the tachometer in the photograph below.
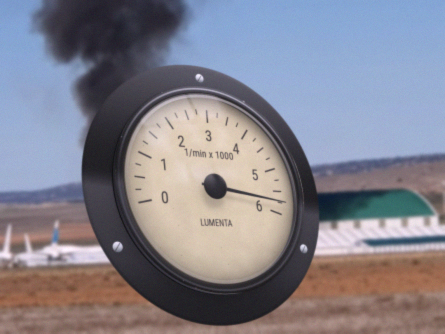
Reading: 5750 rpm
